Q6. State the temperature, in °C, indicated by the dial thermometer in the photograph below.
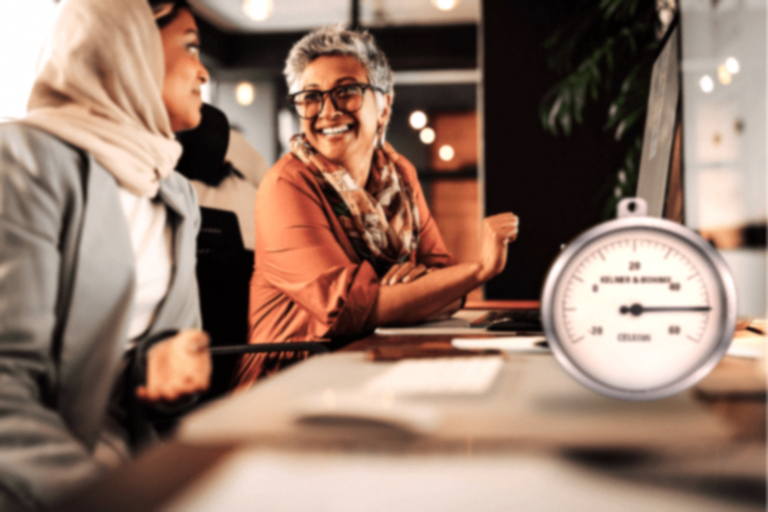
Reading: 50 °C
